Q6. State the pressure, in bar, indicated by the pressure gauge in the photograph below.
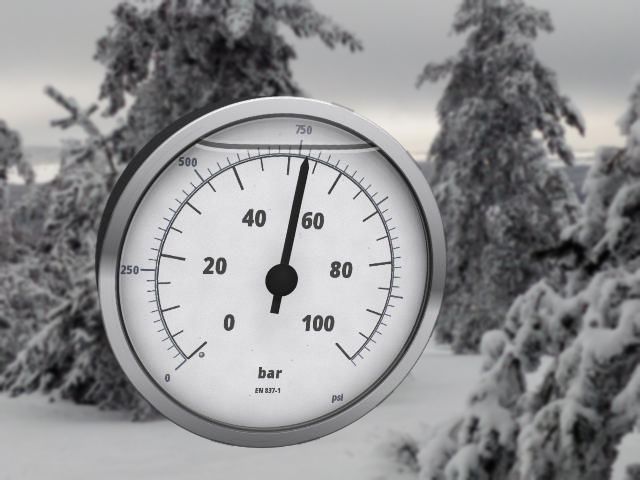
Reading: 52.5 bar
